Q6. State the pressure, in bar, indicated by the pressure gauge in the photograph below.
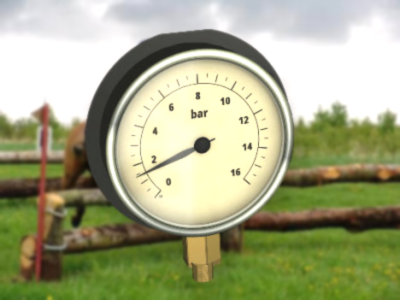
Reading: 1.5 bar
